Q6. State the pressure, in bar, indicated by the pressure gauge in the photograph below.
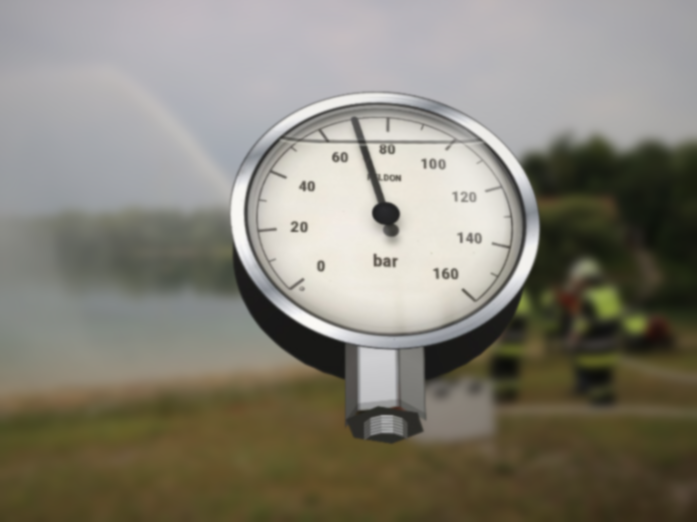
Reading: 70 bar
